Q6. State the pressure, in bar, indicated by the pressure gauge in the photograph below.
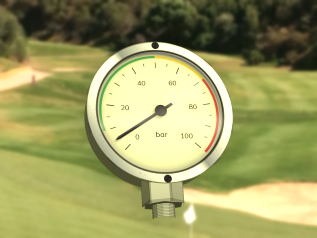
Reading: 5 bar
